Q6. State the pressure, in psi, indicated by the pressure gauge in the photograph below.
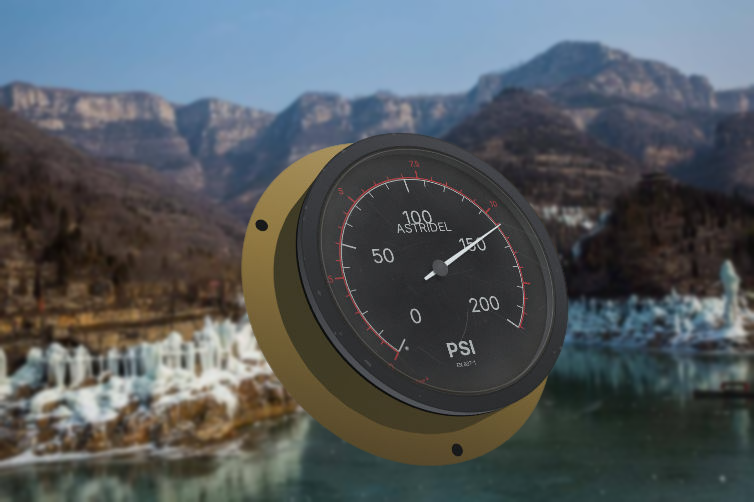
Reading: 150 psi
